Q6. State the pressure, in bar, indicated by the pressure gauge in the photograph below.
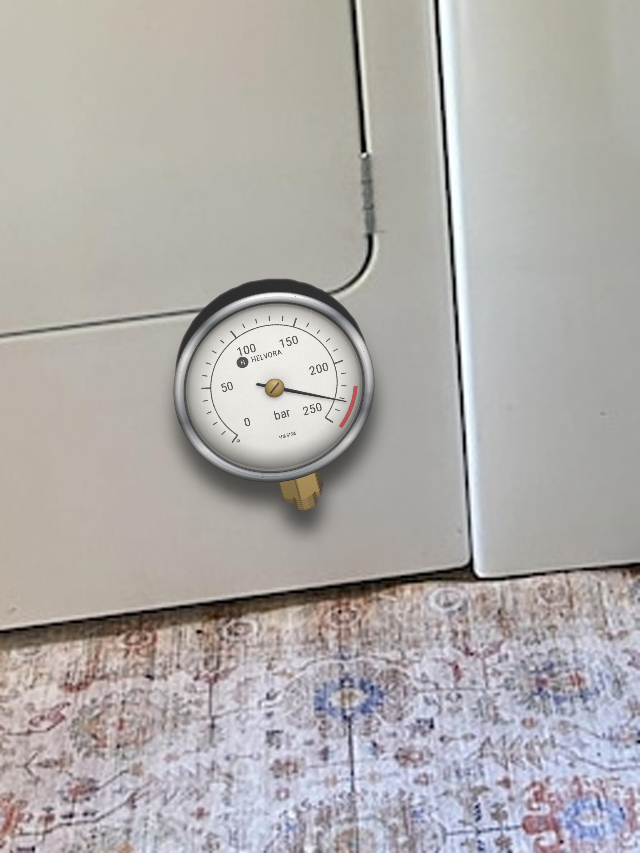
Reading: 230 bar
